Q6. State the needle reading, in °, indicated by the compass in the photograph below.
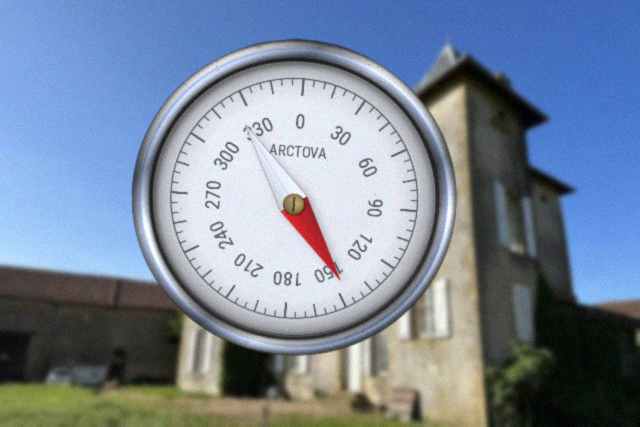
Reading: 145 °
